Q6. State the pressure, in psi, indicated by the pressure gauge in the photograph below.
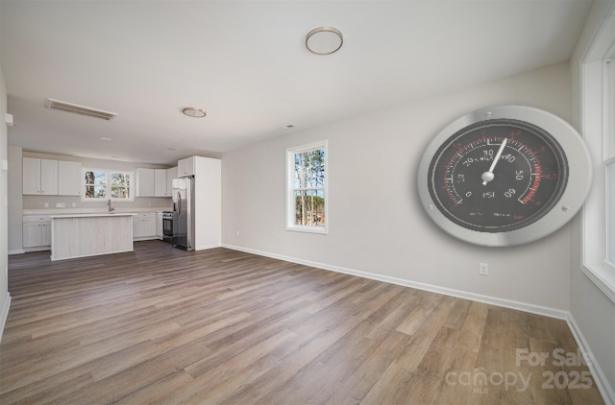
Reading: 35 psi
